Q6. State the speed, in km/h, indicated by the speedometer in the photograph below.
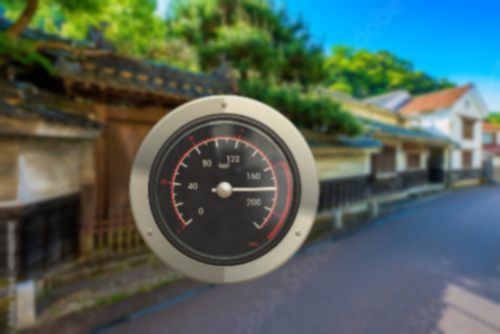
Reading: 180 km/h
